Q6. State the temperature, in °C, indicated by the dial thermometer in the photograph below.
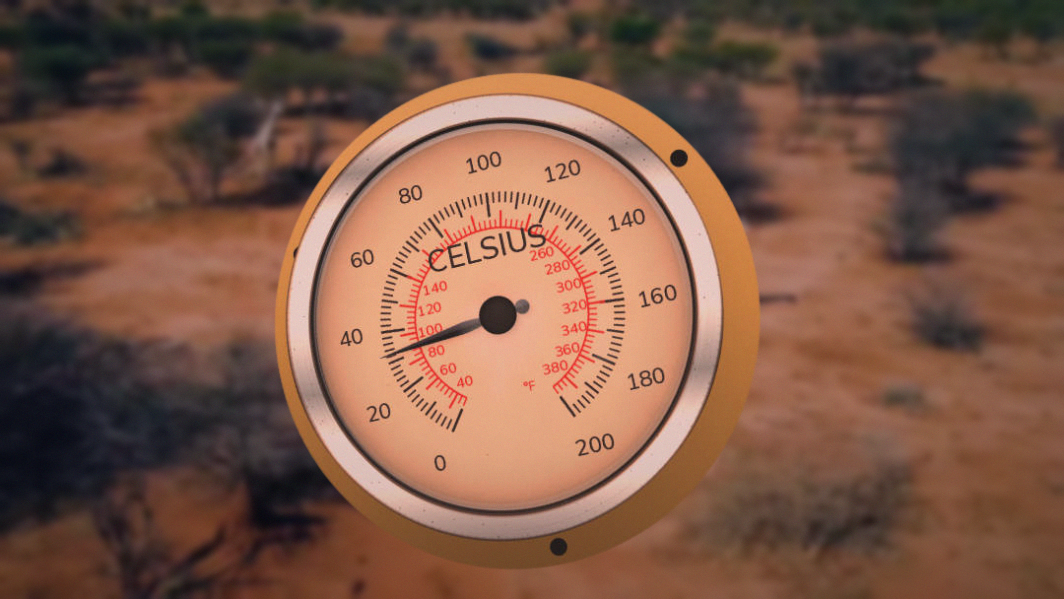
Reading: 32 °C
